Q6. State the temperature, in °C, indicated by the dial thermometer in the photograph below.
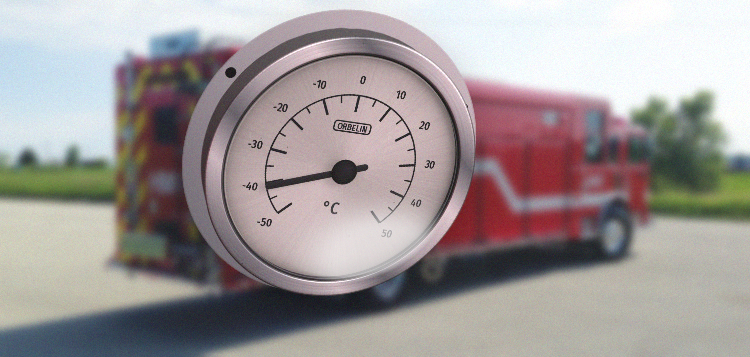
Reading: -40 °C
